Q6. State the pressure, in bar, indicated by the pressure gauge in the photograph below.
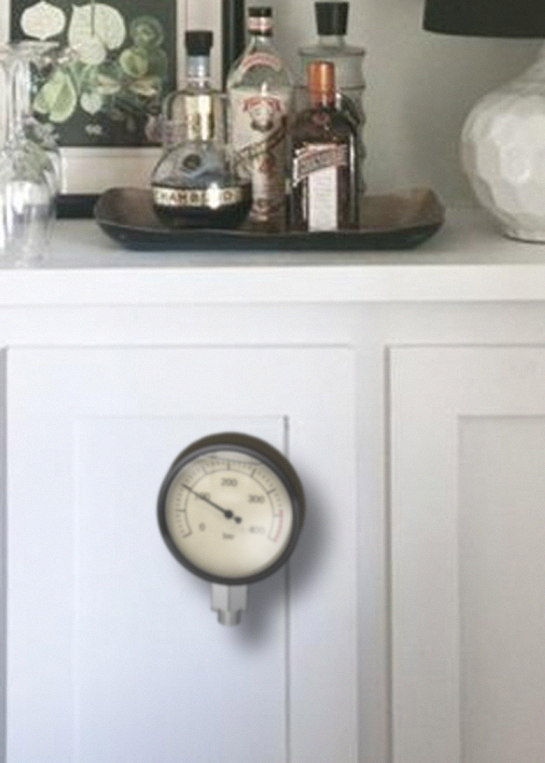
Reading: 100 bar
